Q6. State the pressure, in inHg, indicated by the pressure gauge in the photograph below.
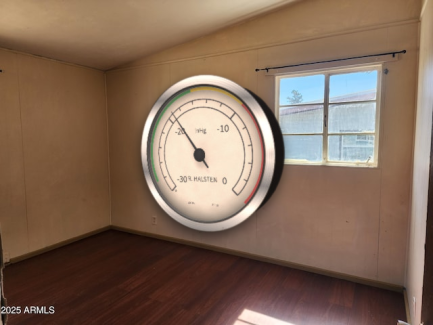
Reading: -19 inHg
